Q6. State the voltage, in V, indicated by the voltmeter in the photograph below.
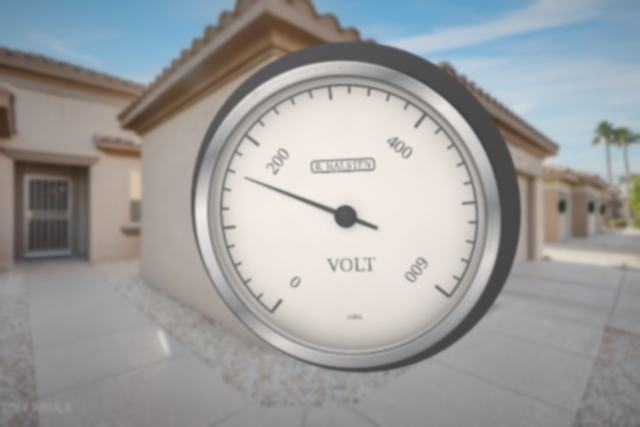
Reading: 160 V
